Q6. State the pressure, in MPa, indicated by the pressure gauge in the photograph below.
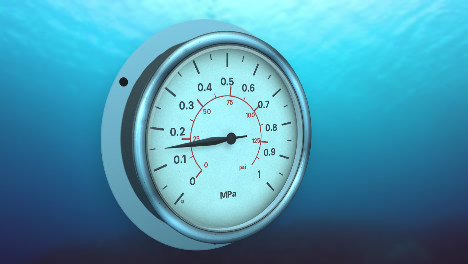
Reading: 0.15 MPa
